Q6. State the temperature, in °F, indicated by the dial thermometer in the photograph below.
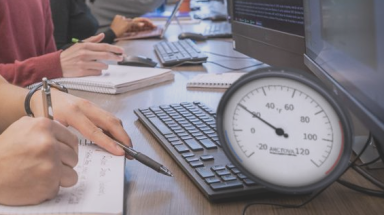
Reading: 20 °F
